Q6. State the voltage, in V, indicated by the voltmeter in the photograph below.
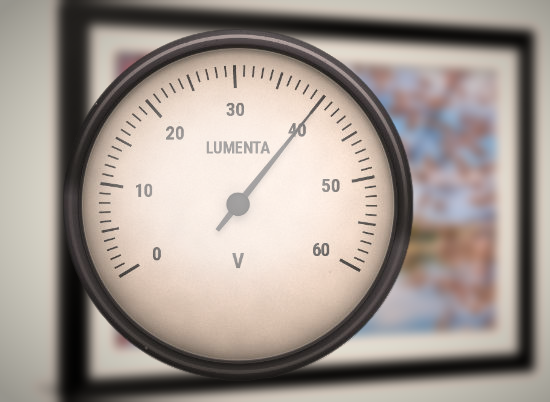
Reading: 40 V
